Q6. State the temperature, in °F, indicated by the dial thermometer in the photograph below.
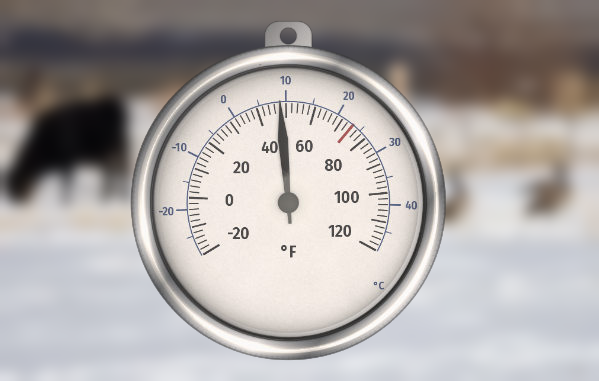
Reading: 48 °F
